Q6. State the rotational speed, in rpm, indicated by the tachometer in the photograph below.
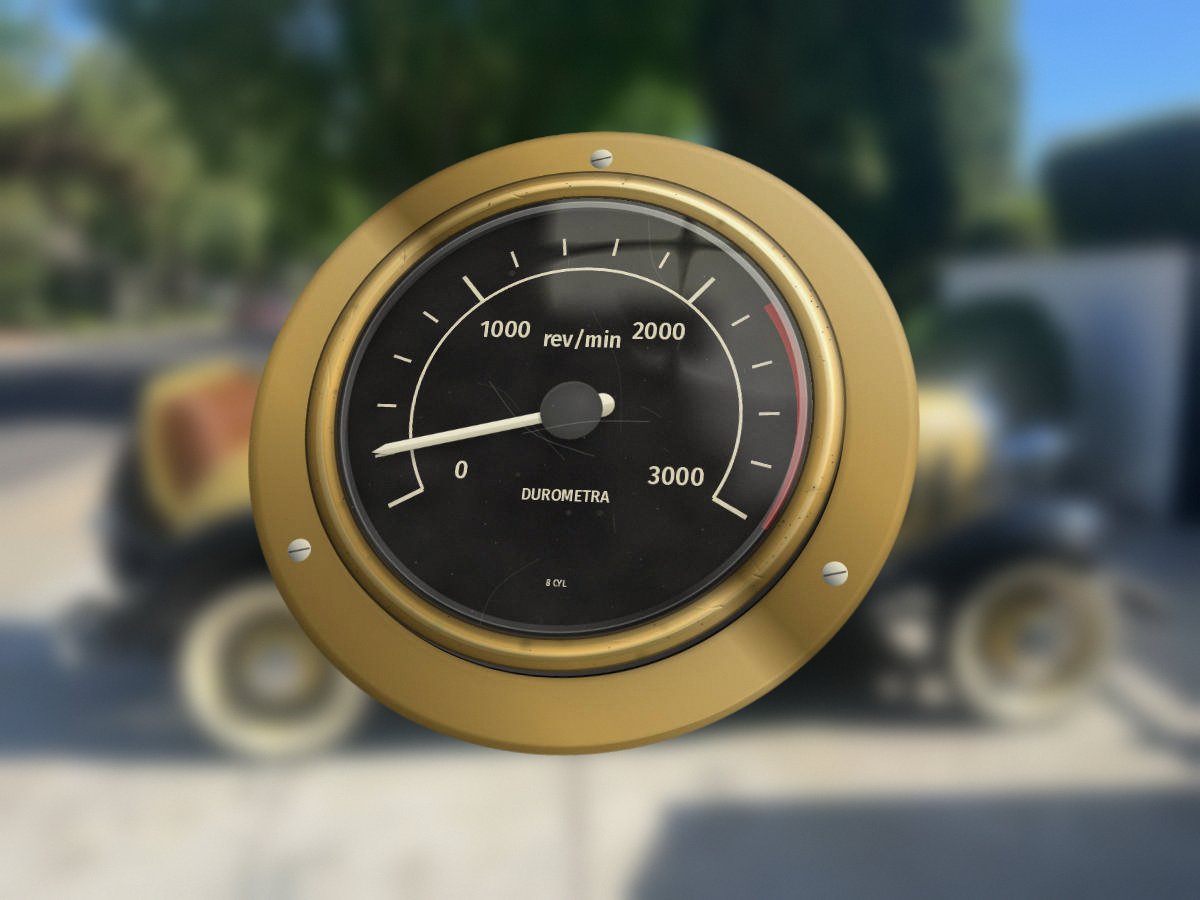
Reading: 200 rpm
